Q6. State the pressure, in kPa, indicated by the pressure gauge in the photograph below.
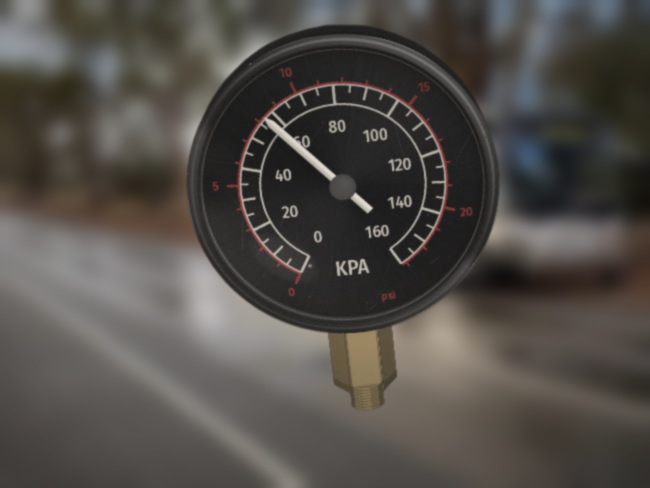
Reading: 57.5 kPa
